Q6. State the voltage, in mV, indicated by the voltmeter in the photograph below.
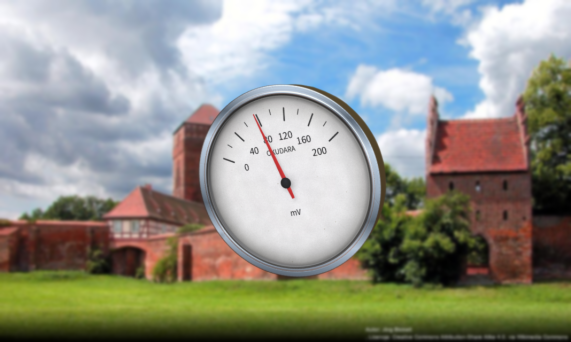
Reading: 80 mV
